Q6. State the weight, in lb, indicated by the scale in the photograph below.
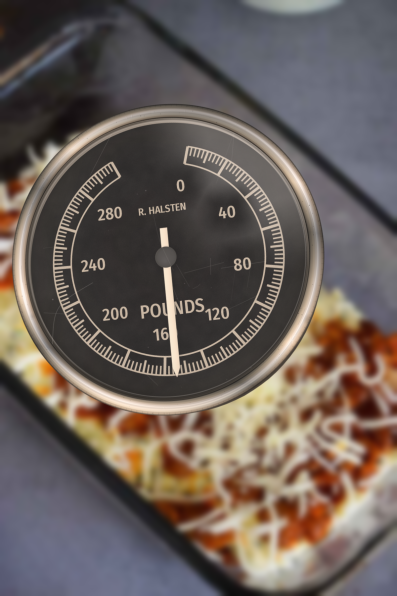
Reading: 154 lb
